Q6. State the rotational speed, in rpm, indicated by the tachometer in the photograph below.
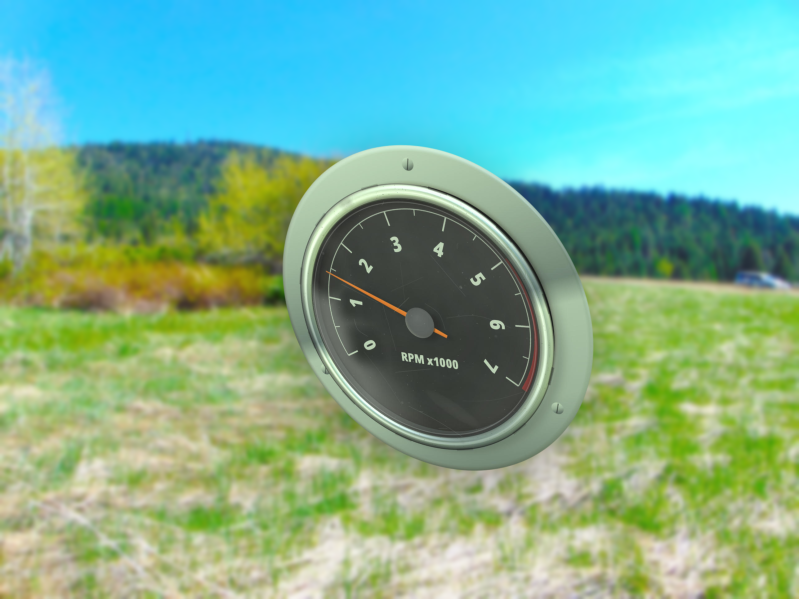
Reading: 1500 rpm
